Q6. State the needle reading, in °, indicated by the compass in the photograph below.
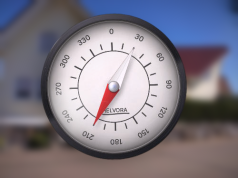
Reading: 210 °
